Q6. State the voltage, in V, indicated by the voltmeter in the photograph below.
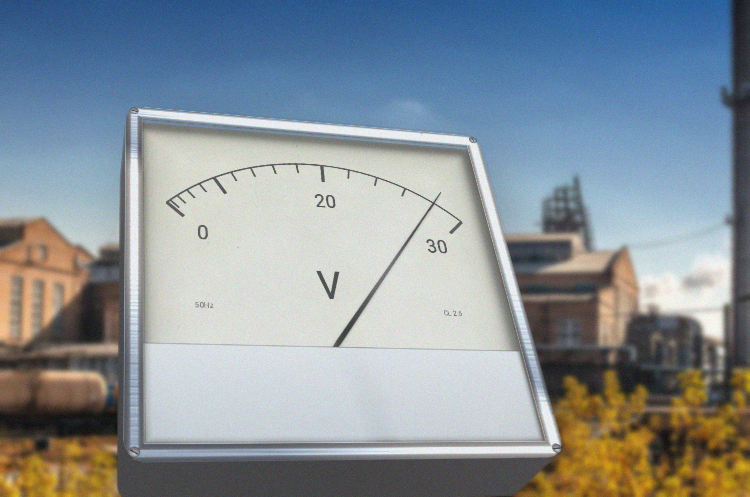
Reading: 28 V
